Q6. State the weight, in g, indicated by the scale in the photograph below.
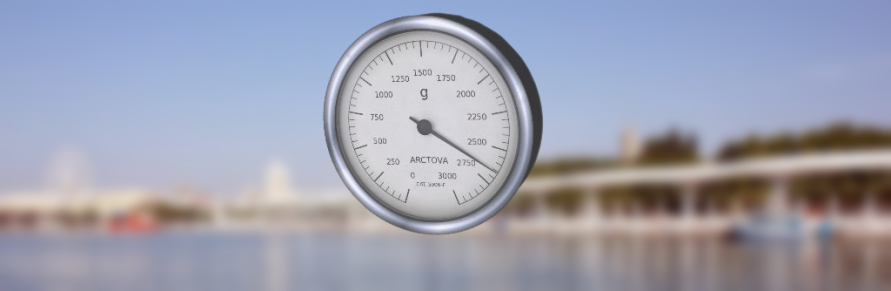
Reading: 2650 g
